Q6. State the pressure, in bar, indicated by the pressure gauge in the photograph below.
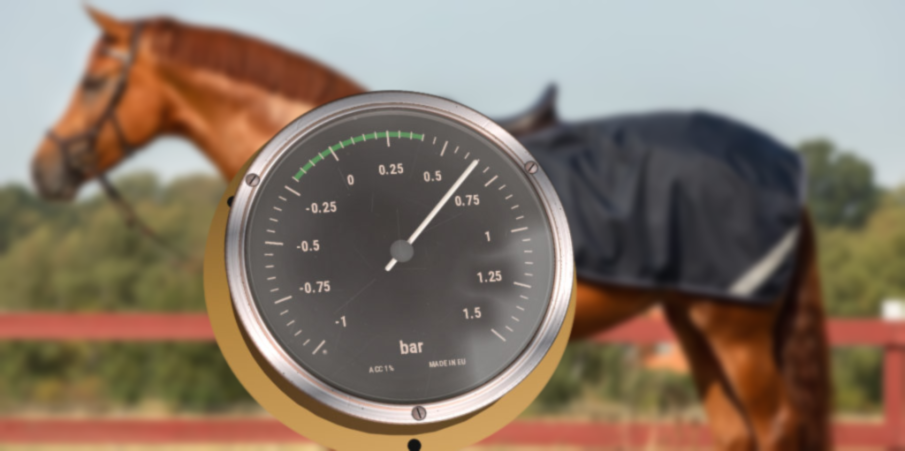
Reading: 0.65 bar
